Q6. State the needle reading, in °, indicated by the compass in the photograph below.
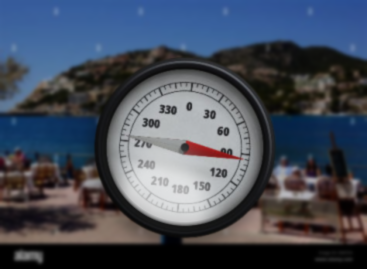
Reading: 95 °
